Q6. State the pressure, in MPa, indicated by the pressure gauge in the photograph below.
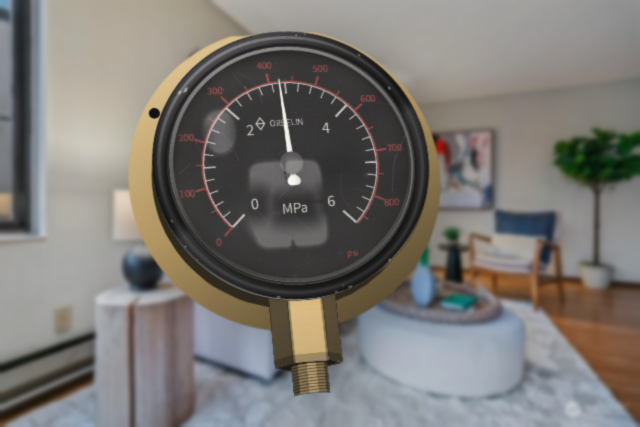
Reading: 2.9 MPa
